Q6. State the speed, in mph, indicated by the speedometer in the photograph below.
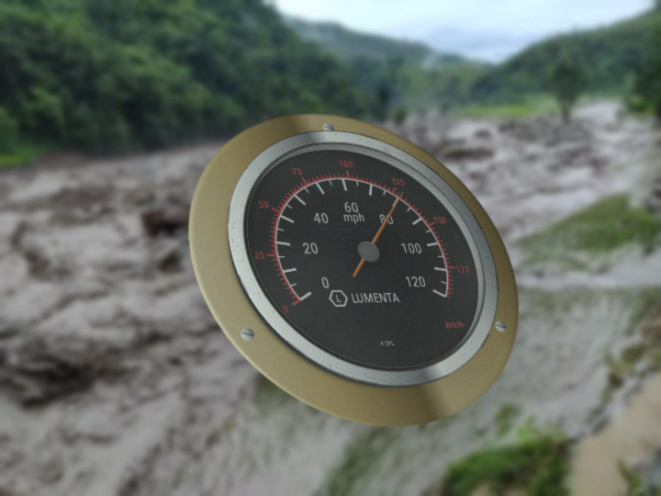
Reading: 80 mph
